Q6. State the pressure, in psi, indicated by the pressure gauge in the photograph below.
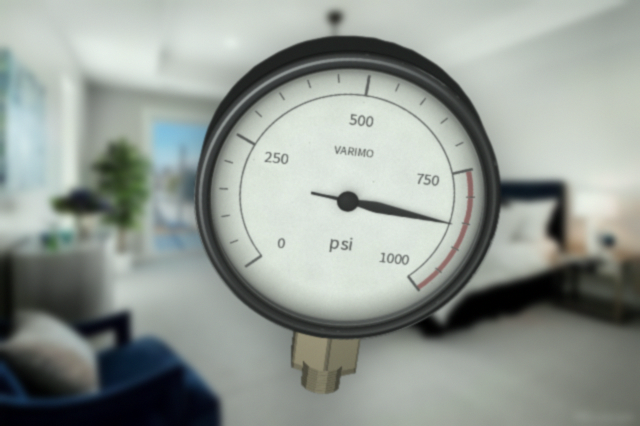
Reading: 850 psi
